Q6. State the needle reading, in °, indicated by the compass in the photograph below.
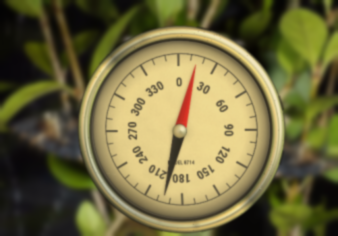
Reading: 15 °
